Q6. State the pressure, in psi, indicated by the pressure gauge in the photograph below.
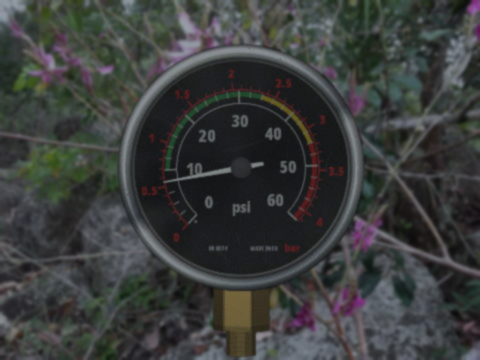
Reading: 8 psi
